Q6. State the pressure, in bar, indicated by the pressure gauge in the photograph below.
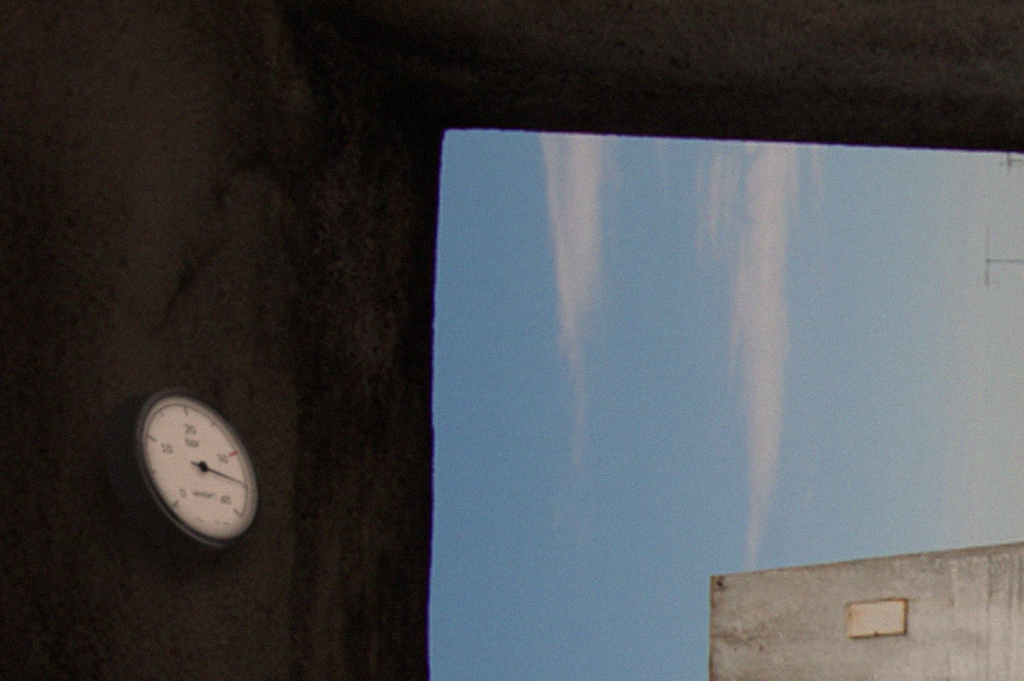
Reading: 35 bar
